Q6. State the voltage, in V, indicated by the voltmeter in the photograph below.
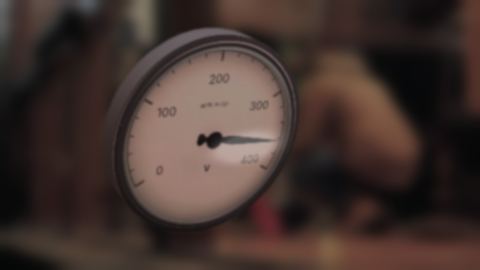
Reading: 360 V
